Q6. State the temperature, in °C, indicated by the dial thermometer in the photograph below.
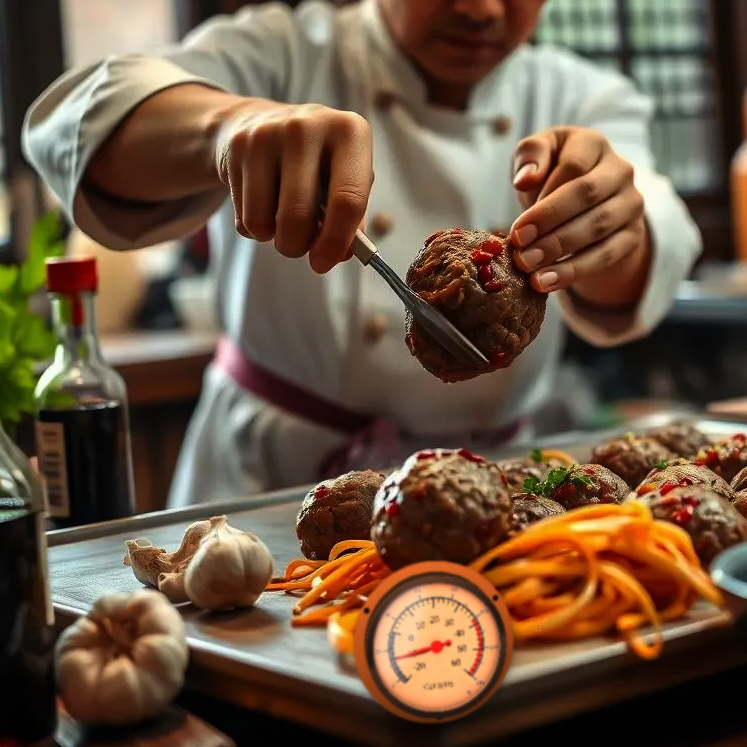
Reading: -10 °C
